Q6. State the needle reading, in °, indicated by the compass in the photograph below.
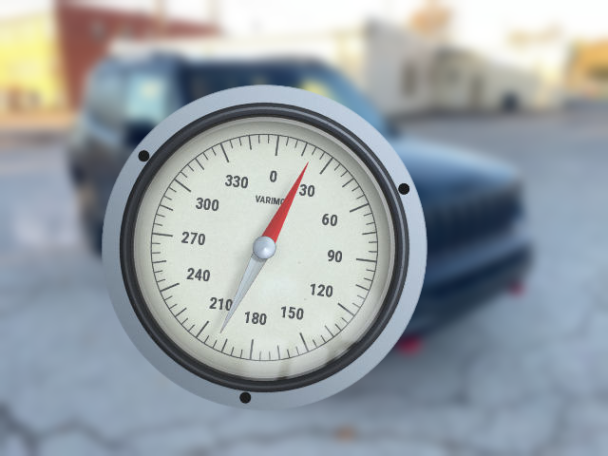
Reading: 20 °
